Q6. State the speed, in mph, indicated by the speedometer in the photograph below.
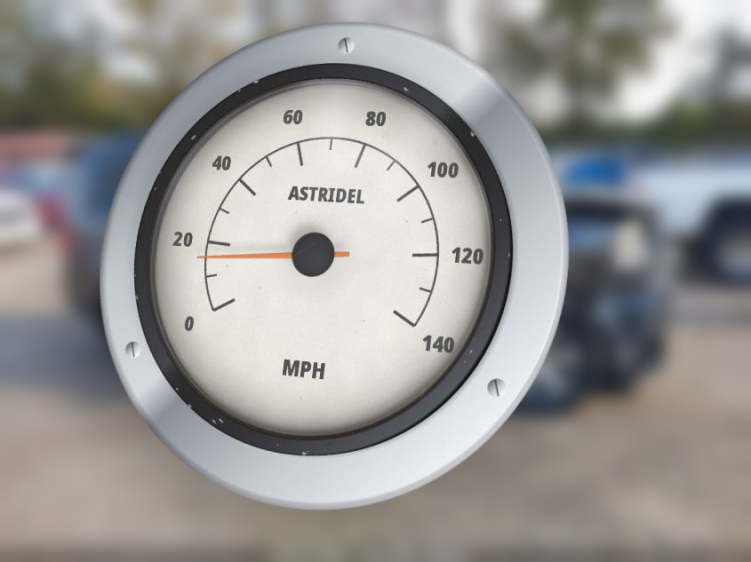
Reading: 15 mph
